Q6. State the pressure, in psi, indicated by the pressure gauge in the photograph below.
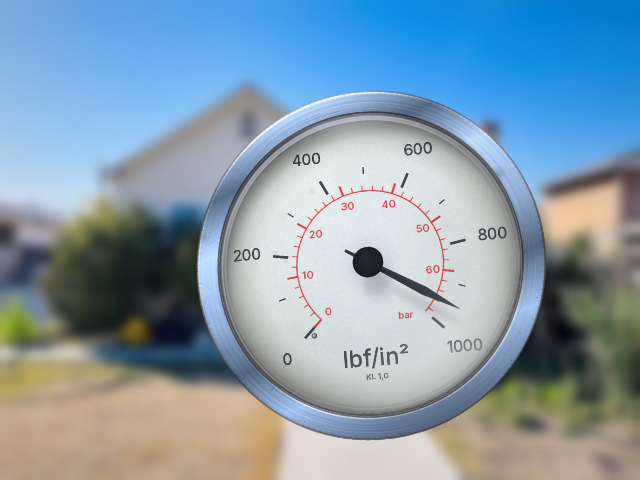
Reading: 950 psi
